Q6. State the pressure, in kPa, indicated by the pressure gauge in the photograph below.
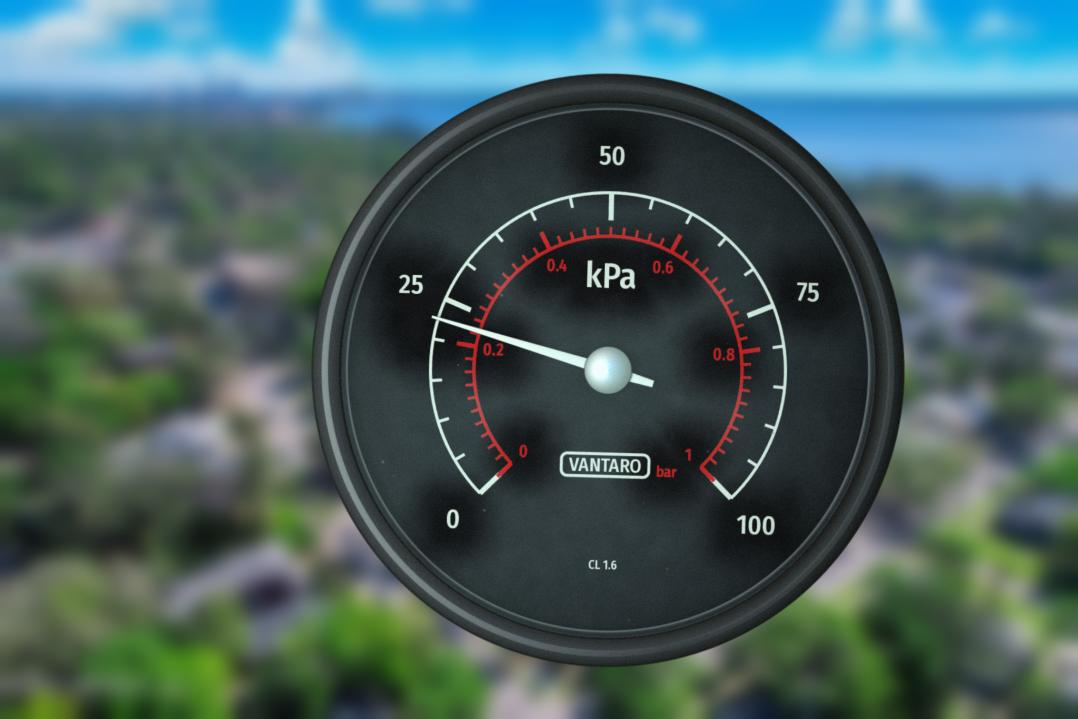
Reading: 22.5 kPa
